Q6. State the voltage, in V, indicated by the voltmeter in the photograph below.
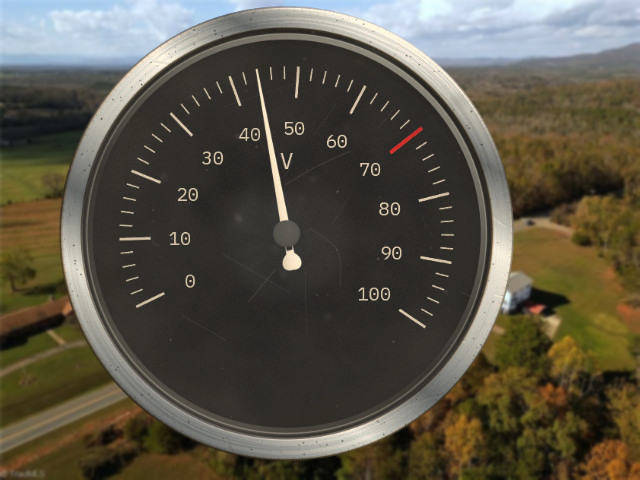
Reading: 44 V
